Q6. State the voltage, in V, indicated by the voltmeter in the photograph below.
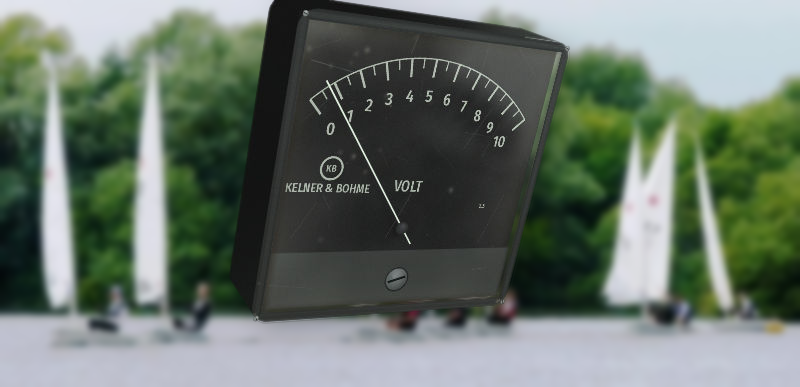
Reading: 0.75 V
